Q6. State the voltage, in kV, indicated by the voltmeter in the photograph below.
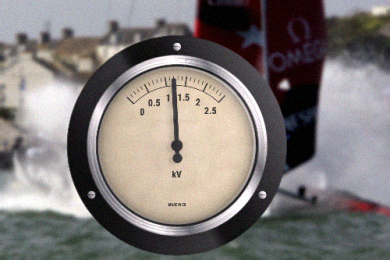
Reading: 1.2 kV
